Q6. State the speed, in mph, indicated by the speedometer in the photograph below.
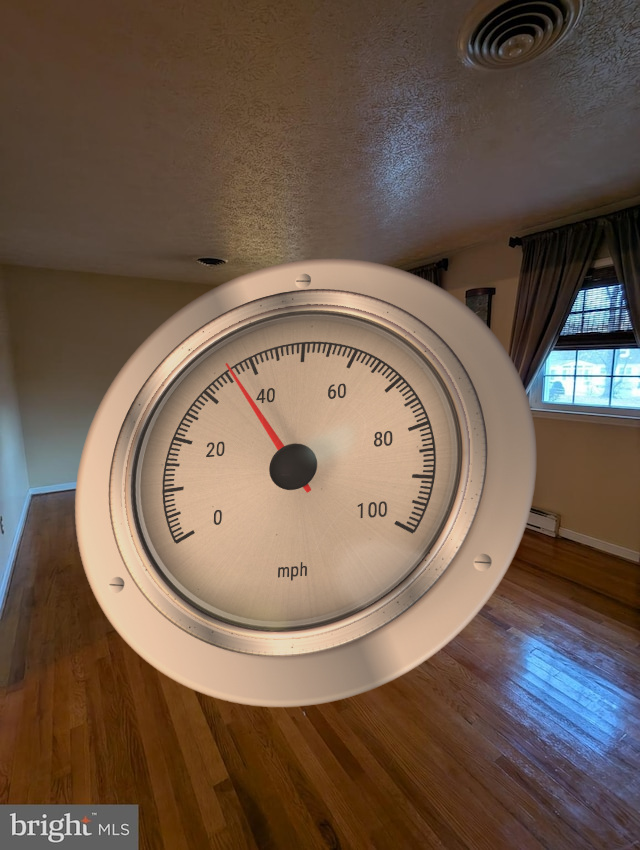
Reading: 36 mph
